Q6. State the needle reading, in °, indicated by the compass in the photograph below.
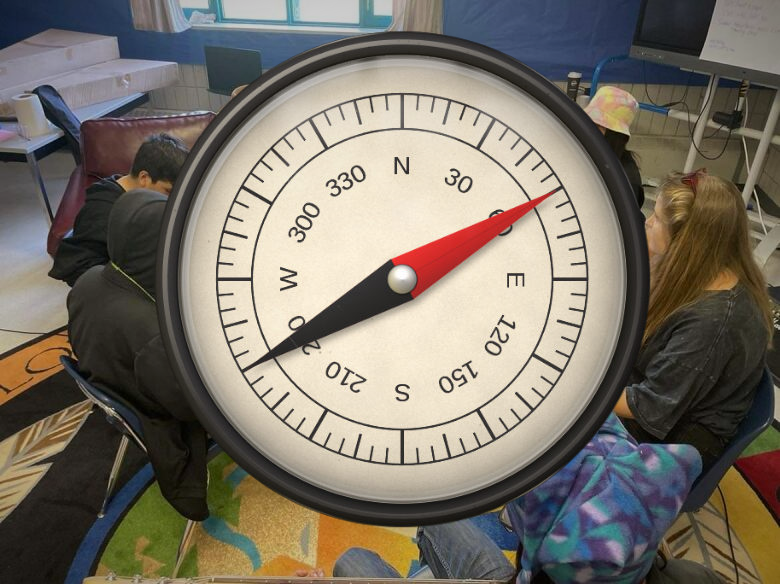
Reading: 60 °
